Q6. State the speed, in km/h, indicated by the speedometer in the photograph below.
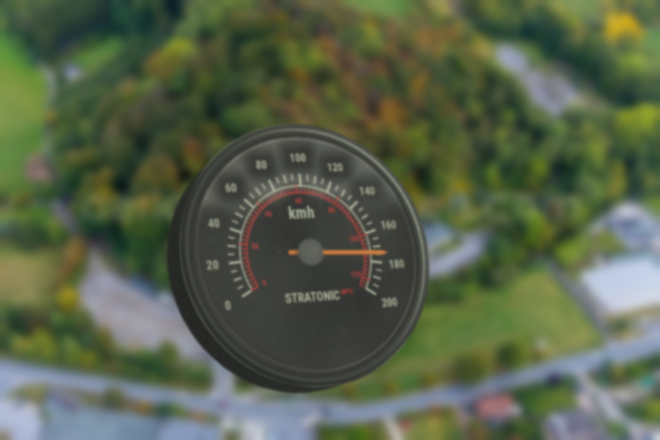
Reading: 175 km/h
